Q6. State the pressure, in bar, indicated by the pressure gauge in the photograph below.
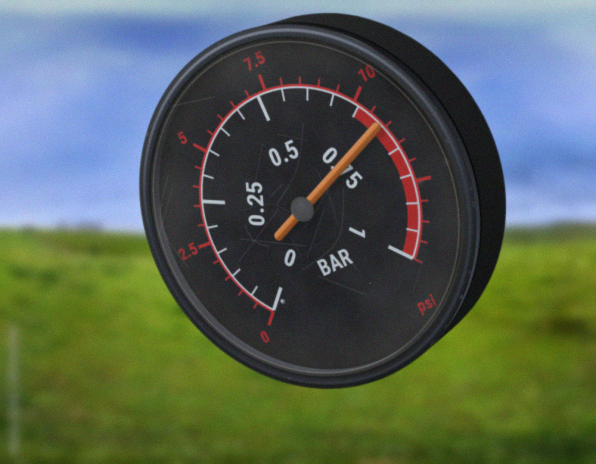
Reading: 0.75 bar
